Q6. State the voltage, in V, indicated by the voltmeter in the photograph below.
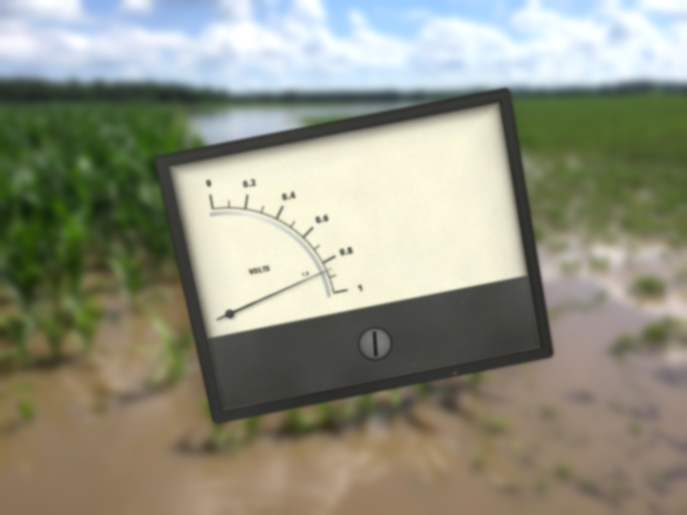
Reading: 0.85 V
